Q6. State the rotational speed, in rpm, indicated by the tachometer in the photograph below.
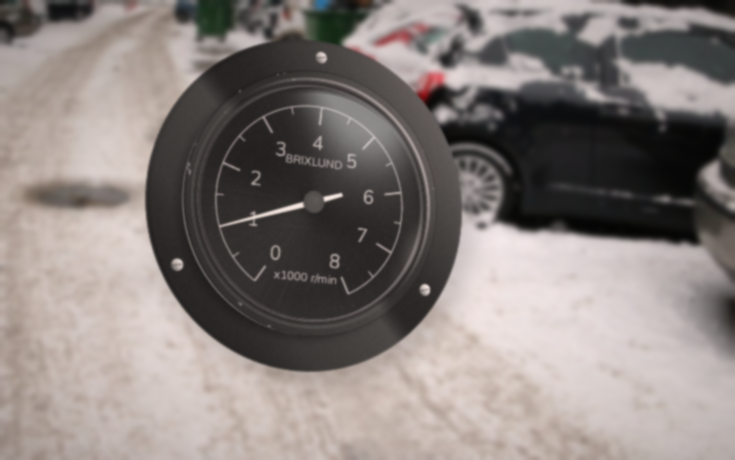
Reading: 1000 rpm
